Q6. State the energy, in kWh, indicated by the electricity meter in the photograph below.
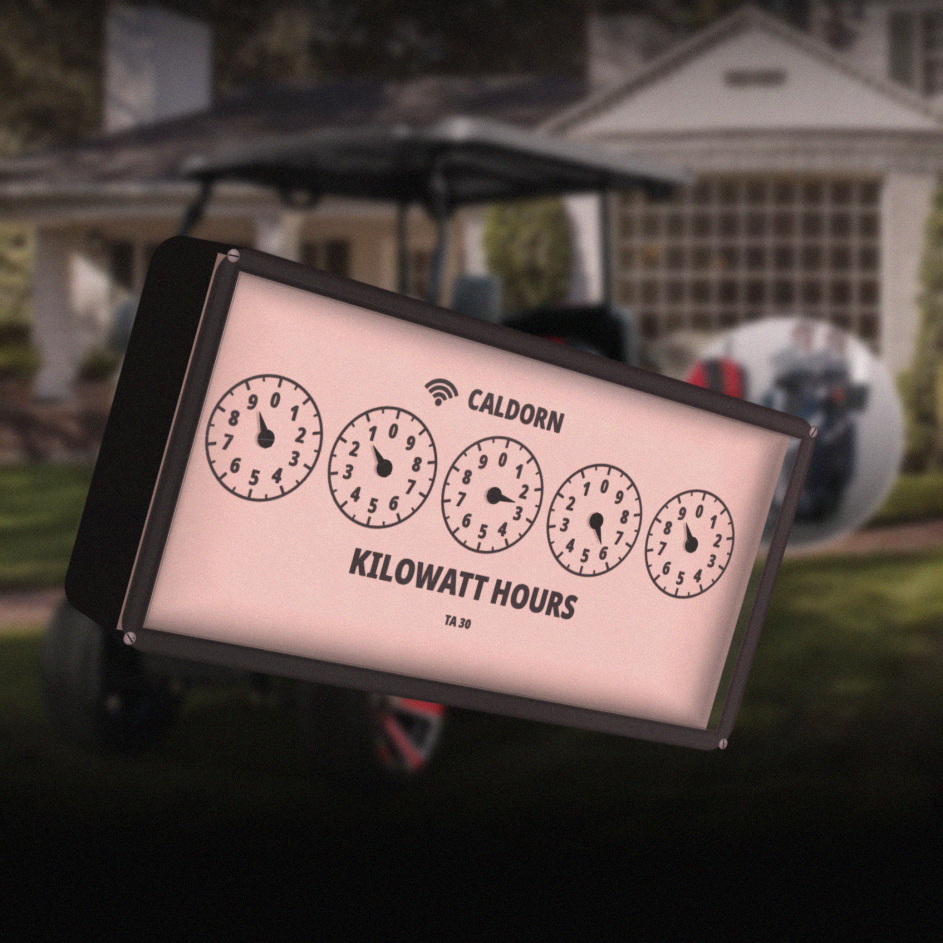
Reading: 91259 kWh
